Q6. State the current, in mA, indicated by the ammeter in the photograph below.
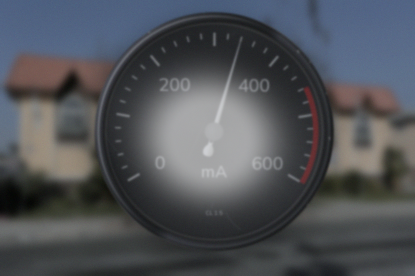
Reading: 340 mA
